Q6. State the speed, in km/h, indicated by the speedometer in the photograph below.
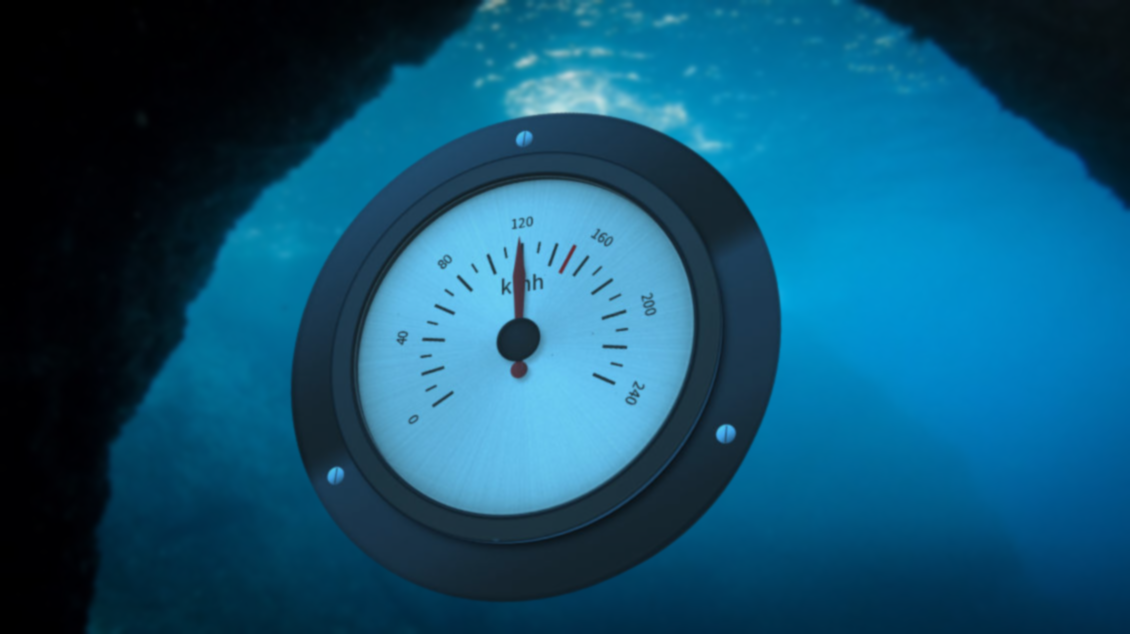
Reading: 120 km/h
